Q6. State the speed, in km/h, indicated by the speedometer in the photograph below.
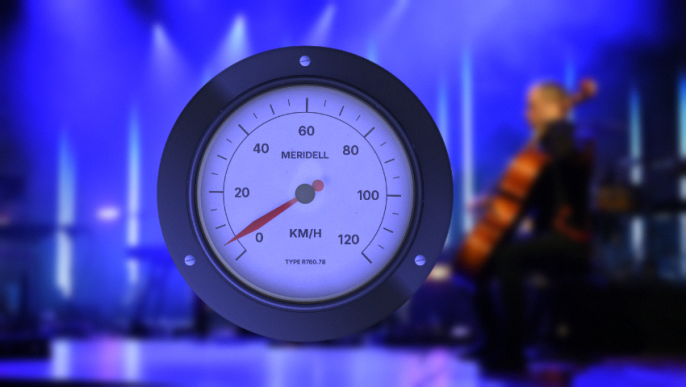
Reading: 5 km/h
